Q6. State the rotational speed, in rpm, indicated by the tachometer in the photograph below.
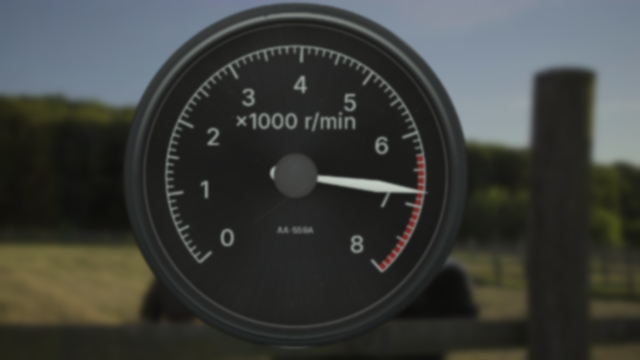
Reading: 6800 rpm
